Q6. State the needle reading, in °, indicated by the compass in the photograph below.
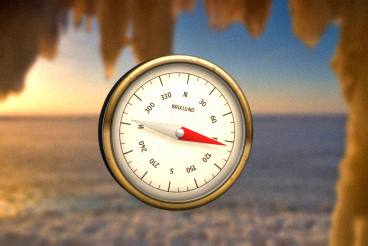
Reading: 95 °
